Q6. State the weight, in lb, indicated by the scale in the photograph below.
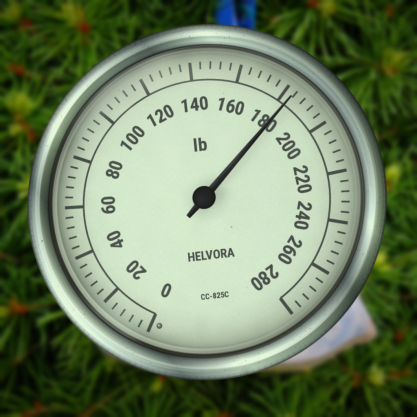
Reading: 184 lb
